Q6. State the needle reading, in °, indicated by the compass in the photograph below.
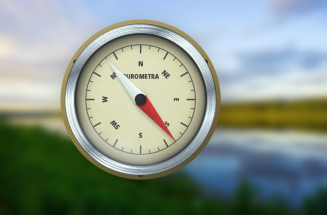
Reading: 140 °
